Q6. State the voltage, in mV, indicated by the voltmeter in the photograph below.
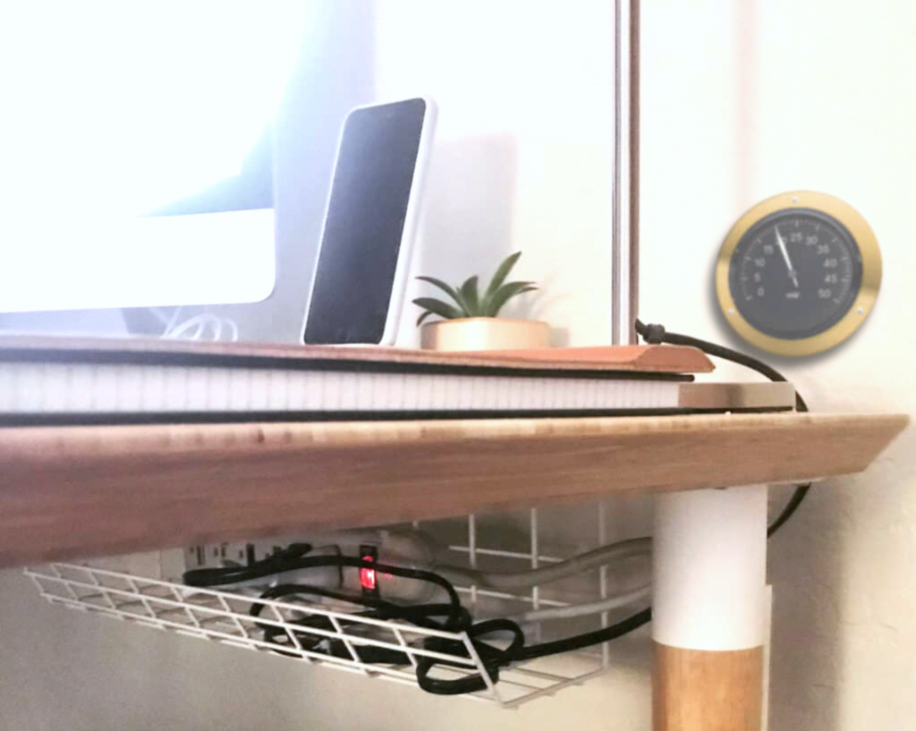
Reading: 20 mV
